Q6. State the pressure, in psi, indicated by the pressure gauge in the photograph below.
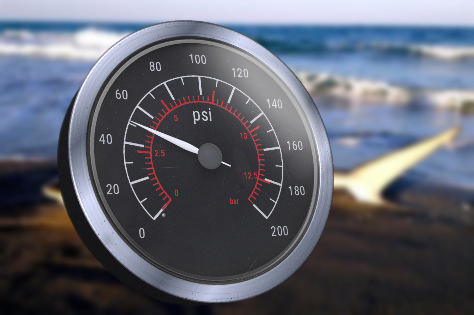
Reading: 50 psi
